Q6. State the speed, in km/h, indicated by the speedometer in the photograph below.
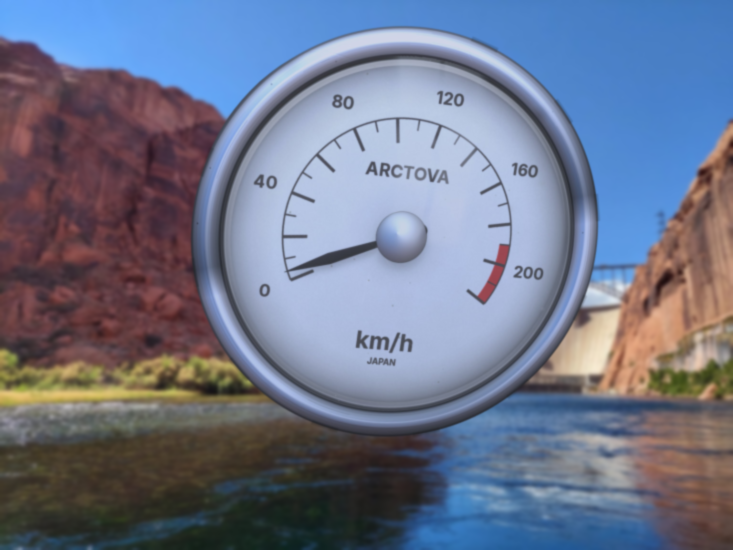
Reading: 5 km/h
